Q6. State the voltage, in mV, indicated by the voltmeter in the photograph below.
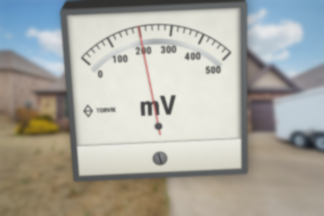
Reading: 200 mV
